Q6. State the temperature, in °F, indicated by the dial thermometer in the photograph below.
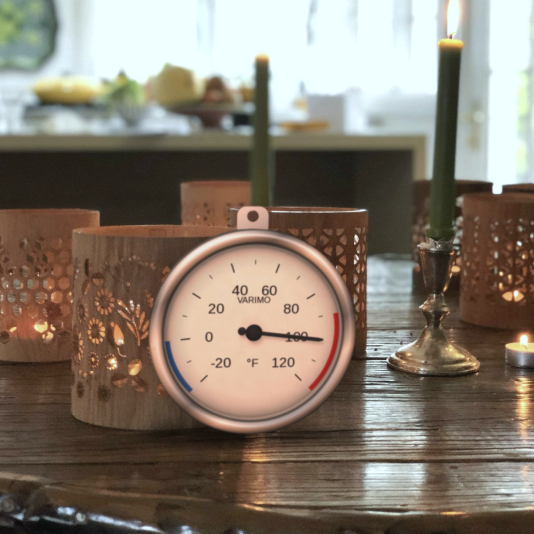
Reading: 100 °F
